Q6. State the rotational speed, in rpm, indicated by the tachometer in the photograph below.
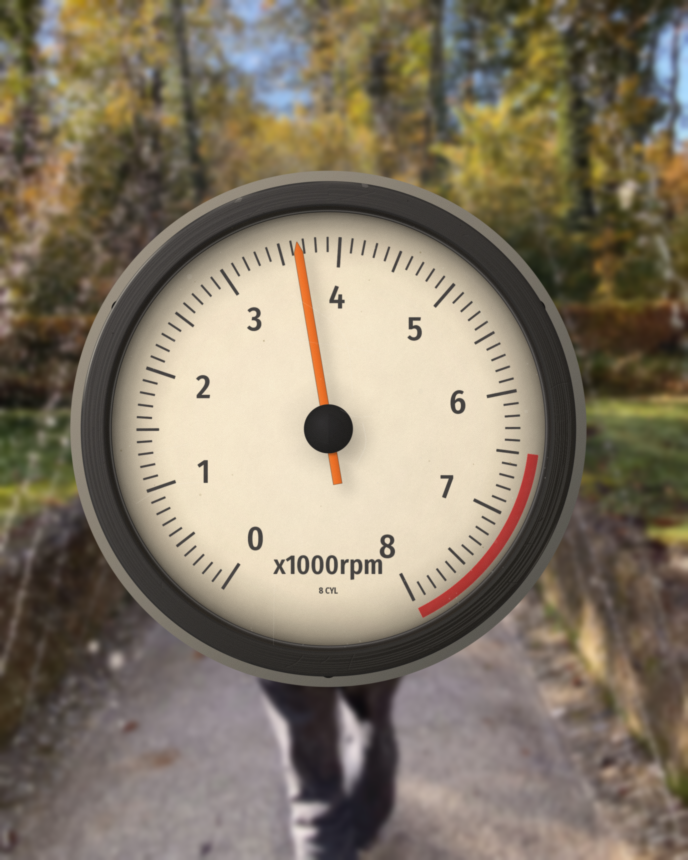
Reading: 3650 rpm
